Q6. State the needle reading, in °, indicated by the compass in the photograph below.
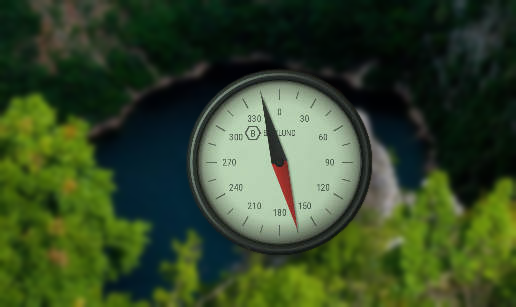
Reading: 165 °
